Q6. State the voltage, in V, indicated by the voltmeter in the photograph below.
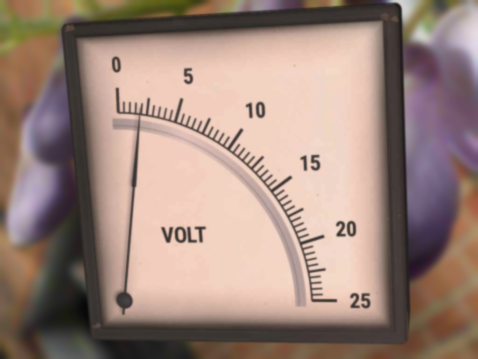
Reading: 2 V
